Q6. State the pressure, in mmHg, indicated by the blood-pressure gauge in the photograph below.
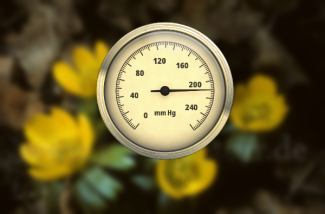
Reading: 210 mmHg
